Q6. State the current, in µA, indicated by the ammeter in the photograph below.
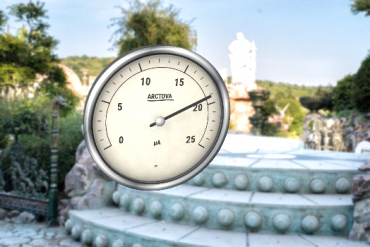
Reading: 19 µA
